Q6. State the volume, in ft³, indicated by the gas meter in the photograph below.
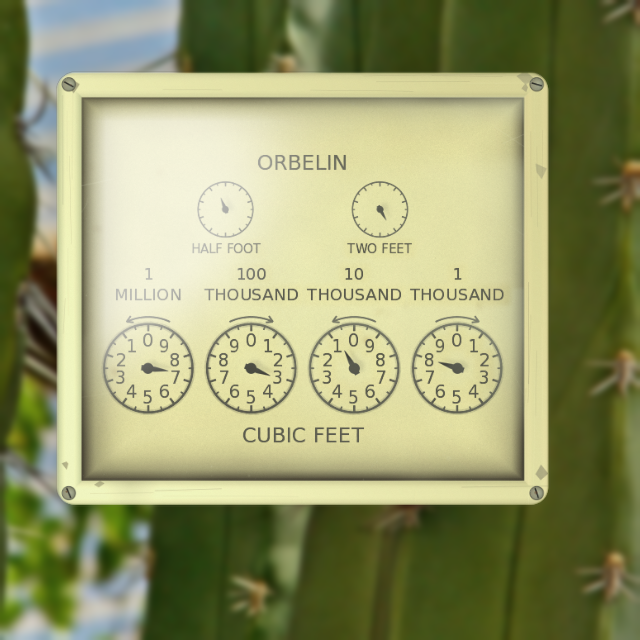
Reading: 730800 ft³
